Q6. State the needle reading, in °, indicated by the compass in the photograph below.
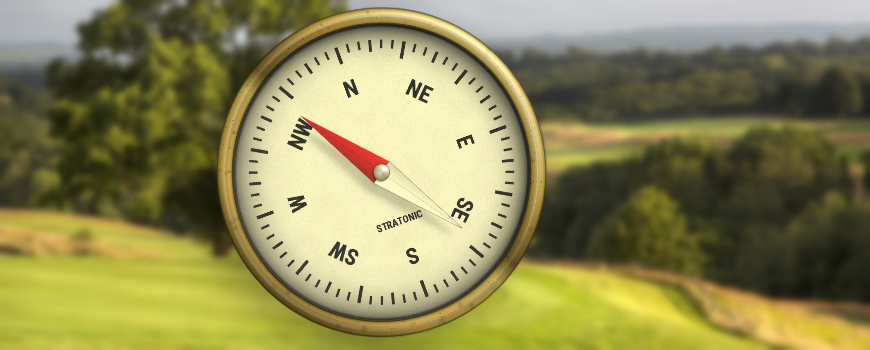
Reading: 325 °
